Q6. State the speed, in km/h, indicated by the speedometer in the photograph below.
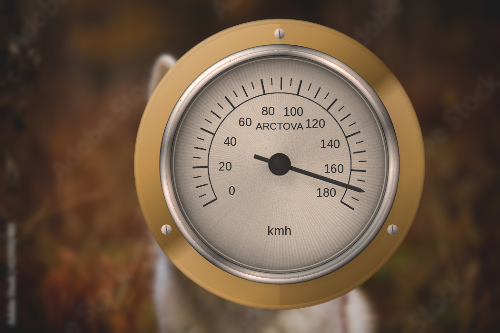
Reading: 170 km/h
